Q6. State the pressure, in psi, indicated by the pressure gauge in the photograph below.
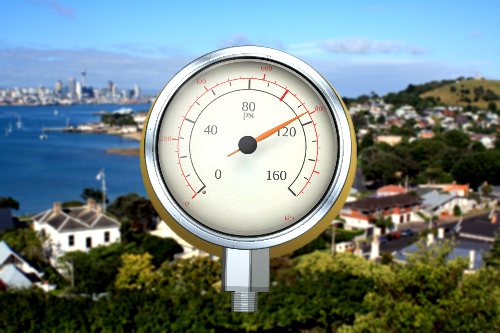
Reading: 115 psi
